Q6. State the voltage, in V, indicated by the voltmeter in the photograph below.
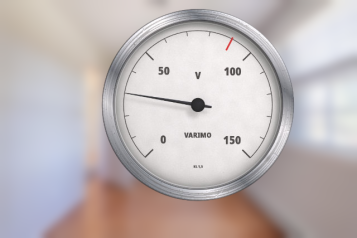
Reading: 30 V
